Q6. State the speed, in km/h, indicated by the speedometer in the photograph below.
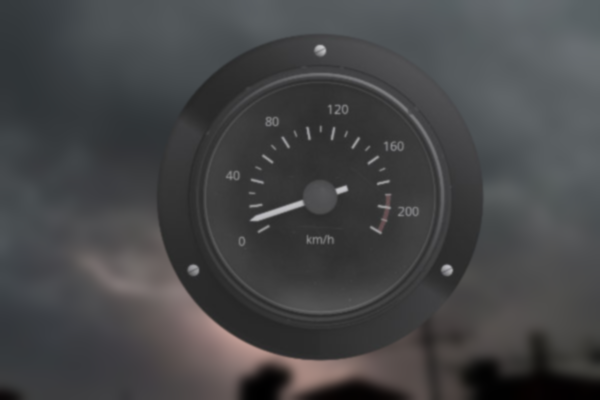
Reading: 10 km/h
